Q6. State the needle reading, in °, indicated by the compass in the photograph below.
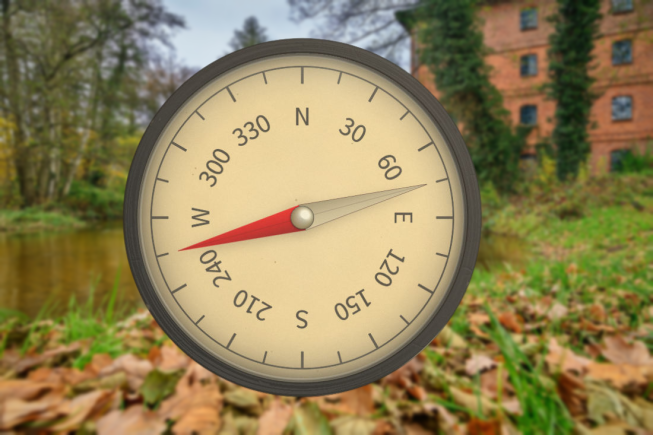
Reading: 255 °
